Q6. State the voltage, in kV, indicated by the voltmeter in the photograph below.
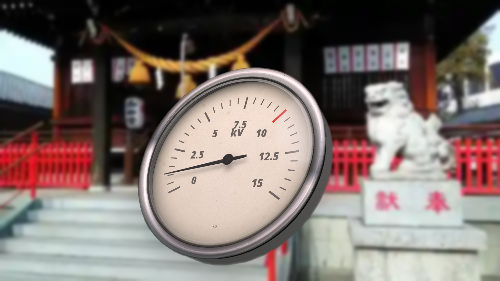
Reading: 1 kV
